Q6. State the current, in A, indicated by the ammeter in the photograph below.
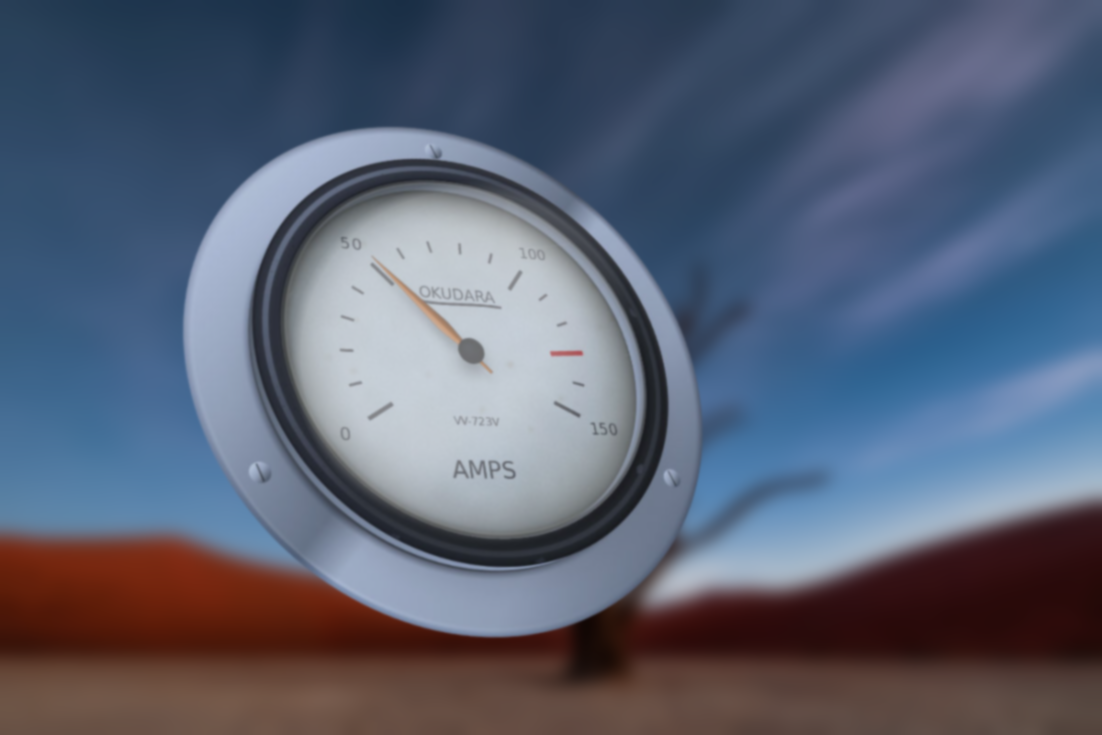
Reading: 50 A
